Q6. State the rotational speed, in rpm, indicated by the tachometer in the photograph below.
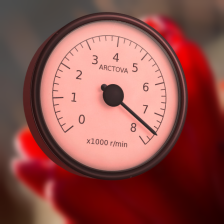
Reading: 7600 rpm
